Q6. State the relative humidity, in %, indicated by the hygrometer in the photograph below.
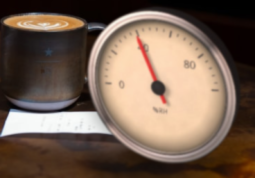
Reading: 40 %
